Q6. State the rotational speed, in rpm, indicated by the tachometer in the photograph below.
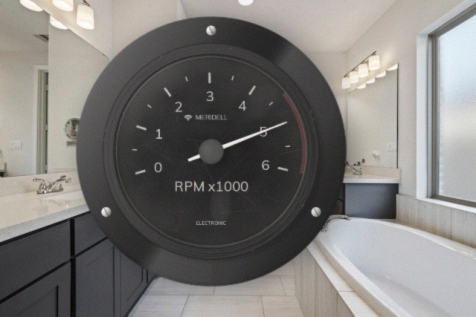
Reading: 5000 rpm
